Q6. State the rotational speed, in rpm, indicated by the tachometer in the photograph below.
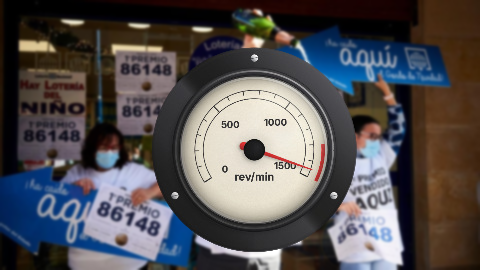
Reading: 1450 rpm
